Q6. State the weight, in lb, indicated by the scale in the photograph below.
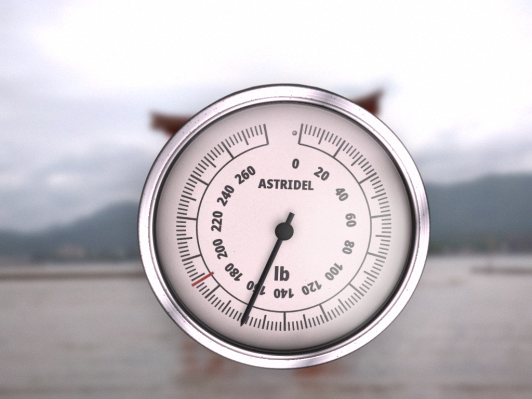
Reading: 160 lb
